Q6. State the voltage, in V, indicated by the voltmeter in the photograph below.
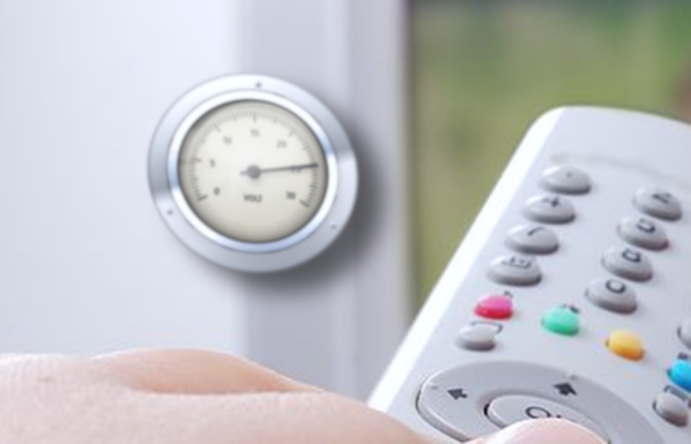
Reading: 25 V
